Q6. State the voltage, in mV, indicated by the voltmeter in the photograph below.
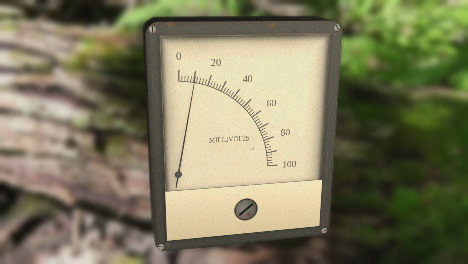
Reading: 10 mV
